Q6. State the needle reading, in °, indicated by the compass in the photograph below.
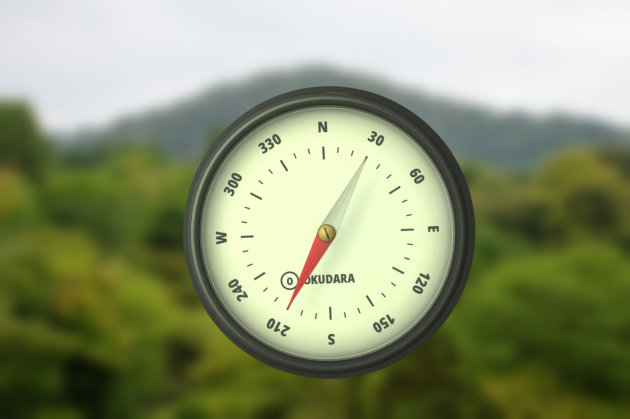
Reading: 210 °
